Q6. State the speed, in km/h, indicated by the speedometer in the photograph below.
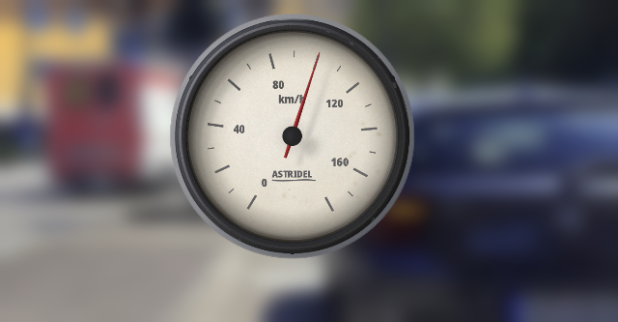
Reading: 100 km/h
